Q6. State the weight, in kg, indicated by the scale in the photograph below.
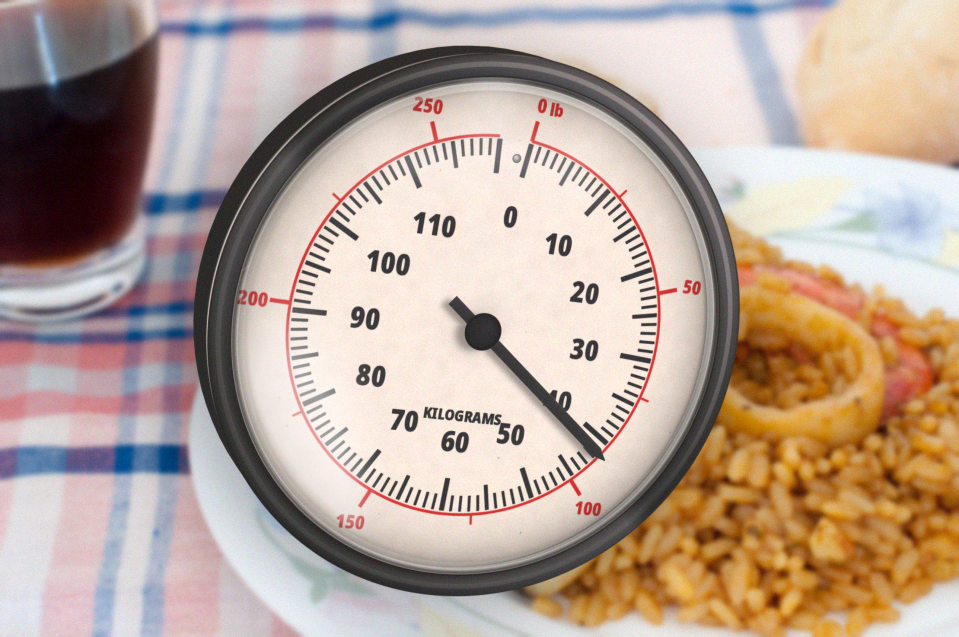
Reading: 41.5 kg
